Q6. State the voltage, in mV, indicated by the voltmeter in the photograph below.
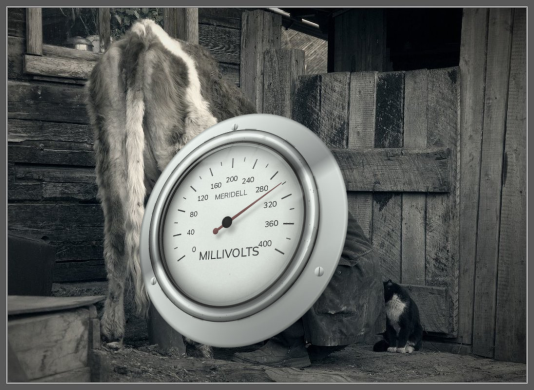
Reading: 300 mV
